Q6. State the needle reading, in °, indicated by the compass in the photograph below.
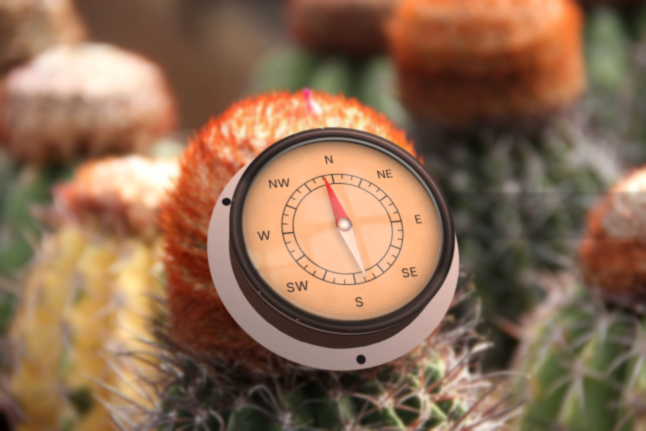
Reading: 350 °
